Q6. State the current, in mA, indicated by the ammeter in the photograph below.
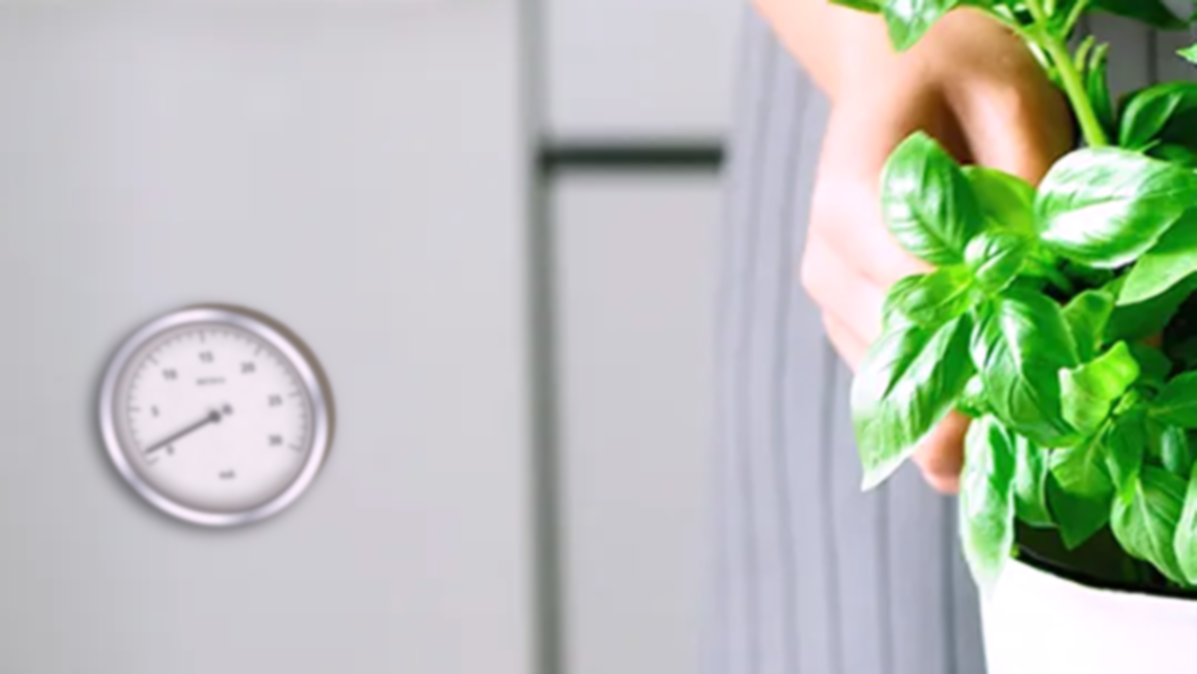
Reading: 1 mA
